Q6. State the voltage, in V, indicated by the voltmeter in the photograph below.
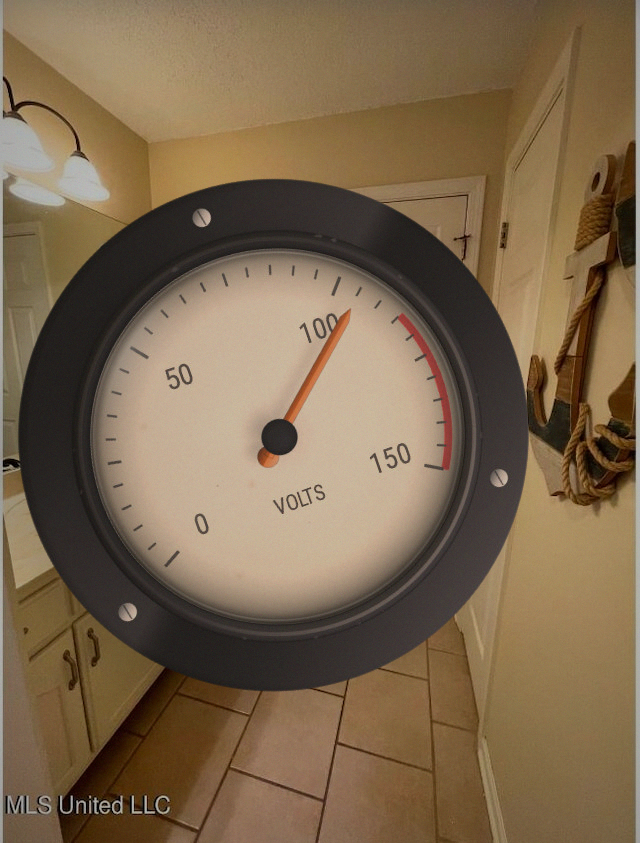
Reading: 105 V
